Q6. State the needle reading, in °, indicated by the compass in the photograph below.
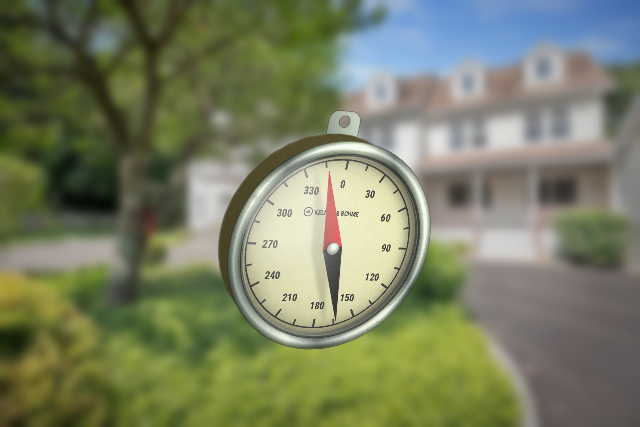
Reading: 345 °
